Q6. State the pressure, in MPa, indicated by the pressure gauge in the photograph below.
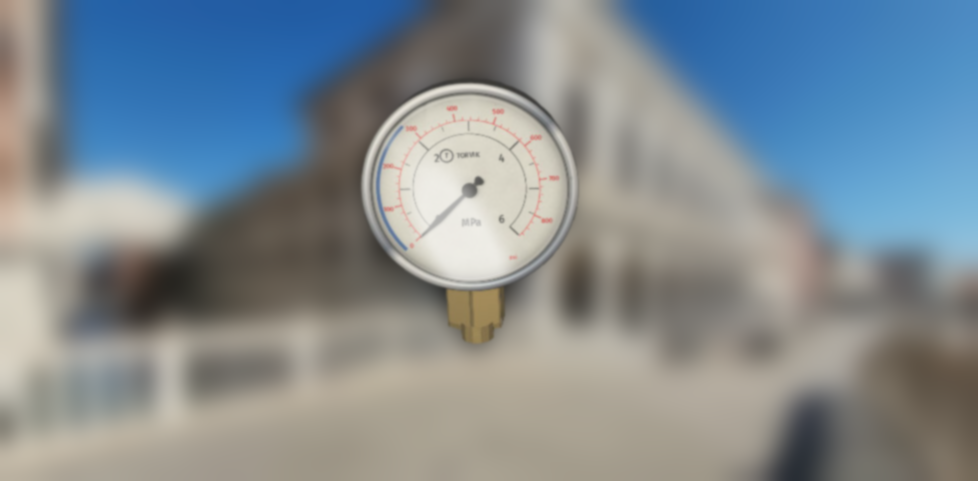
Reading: 0 MPa
